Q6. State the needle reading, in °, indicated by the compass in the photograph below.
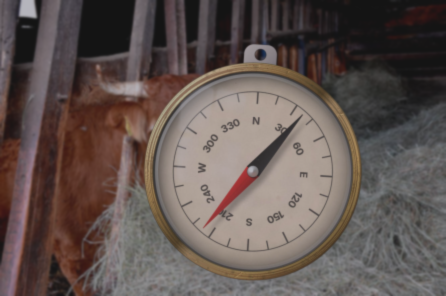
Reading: 217.5 °
